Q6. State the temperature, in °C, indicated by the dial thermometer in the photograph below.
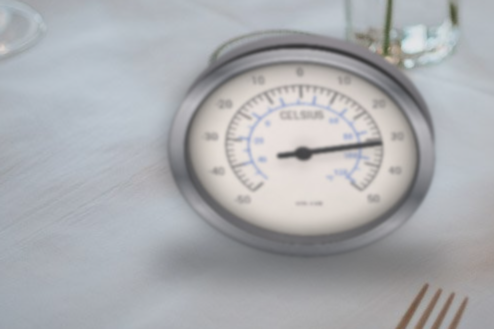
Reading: 30 °C
